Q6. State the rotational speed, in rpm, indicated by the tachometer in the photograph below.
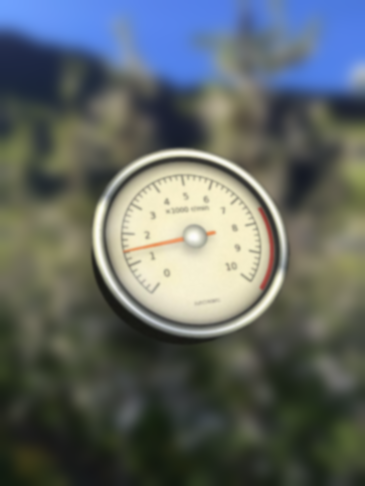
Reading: 1400 rpm
